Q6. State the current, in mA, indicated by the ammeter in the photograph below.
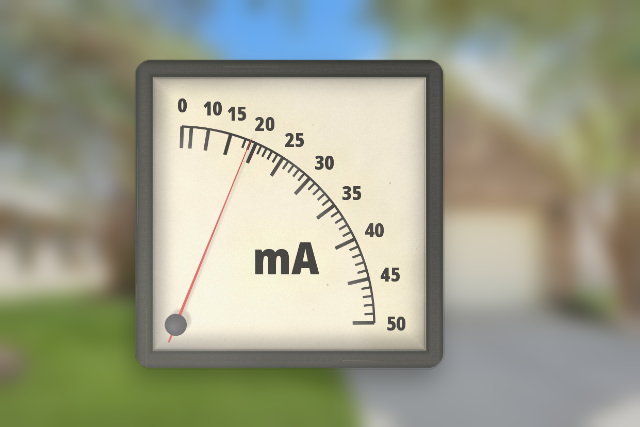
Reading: 19 mA
